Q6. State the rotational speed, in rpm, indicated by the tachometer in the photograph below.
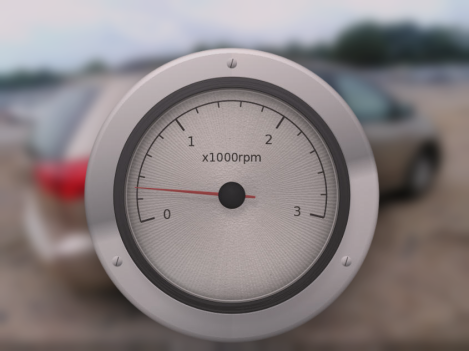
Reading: 300 rpm
